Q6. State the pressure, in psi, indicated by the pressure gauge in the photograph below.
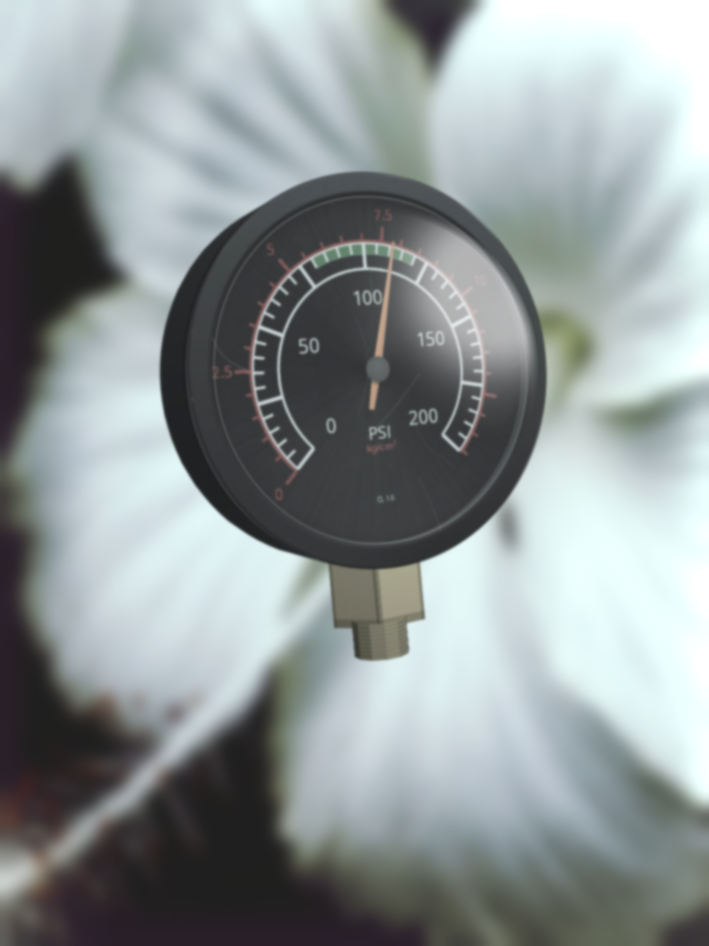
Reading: 110 psi
